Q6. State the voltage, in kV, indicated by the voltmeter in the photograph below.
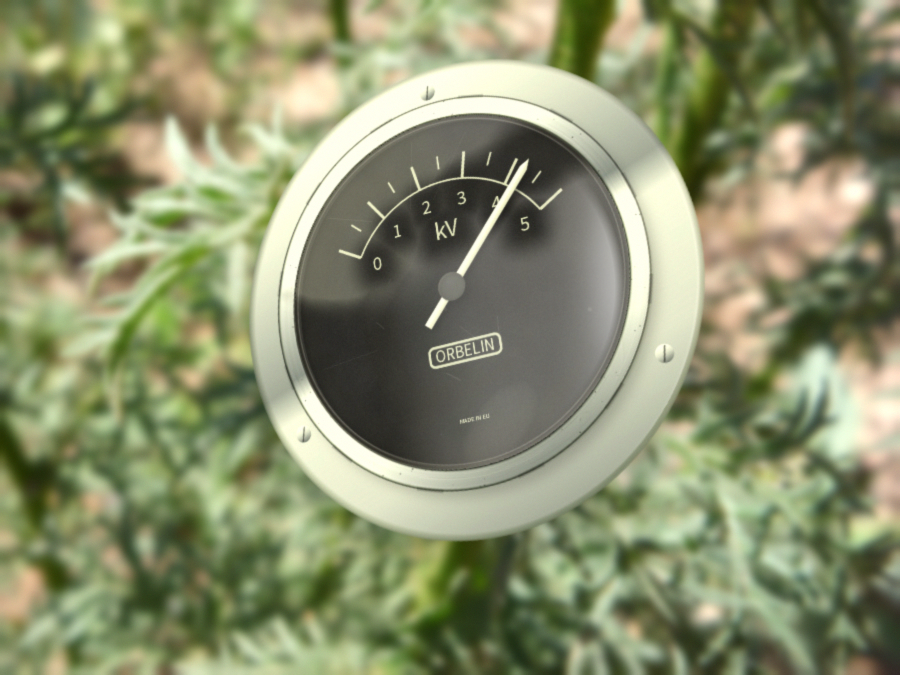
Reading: 4.25 kV
